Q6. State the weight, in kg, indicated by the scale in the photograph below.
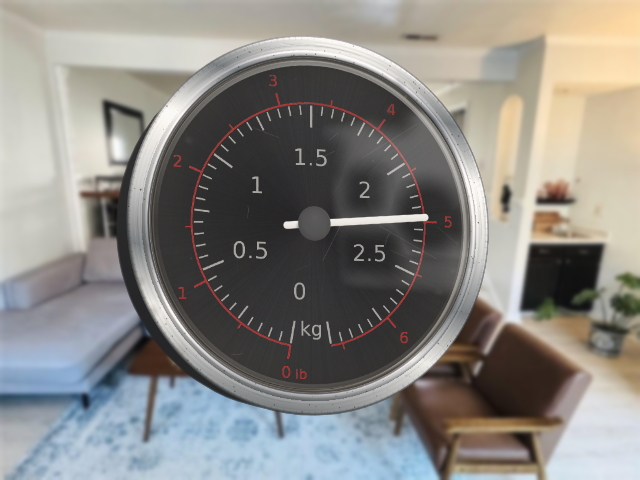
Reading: 2.25 kg
